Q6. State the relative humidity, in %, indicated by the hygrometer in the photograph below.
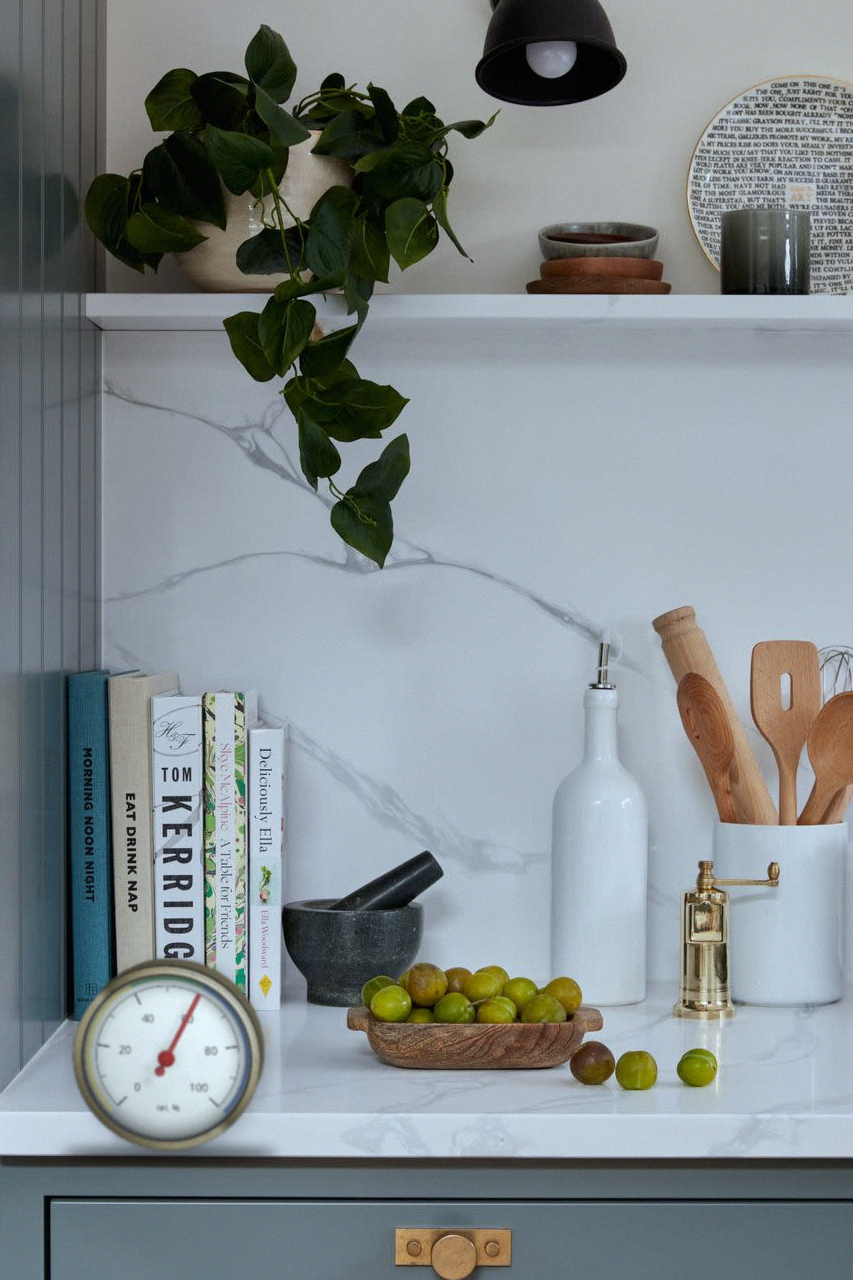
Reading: 60 %
